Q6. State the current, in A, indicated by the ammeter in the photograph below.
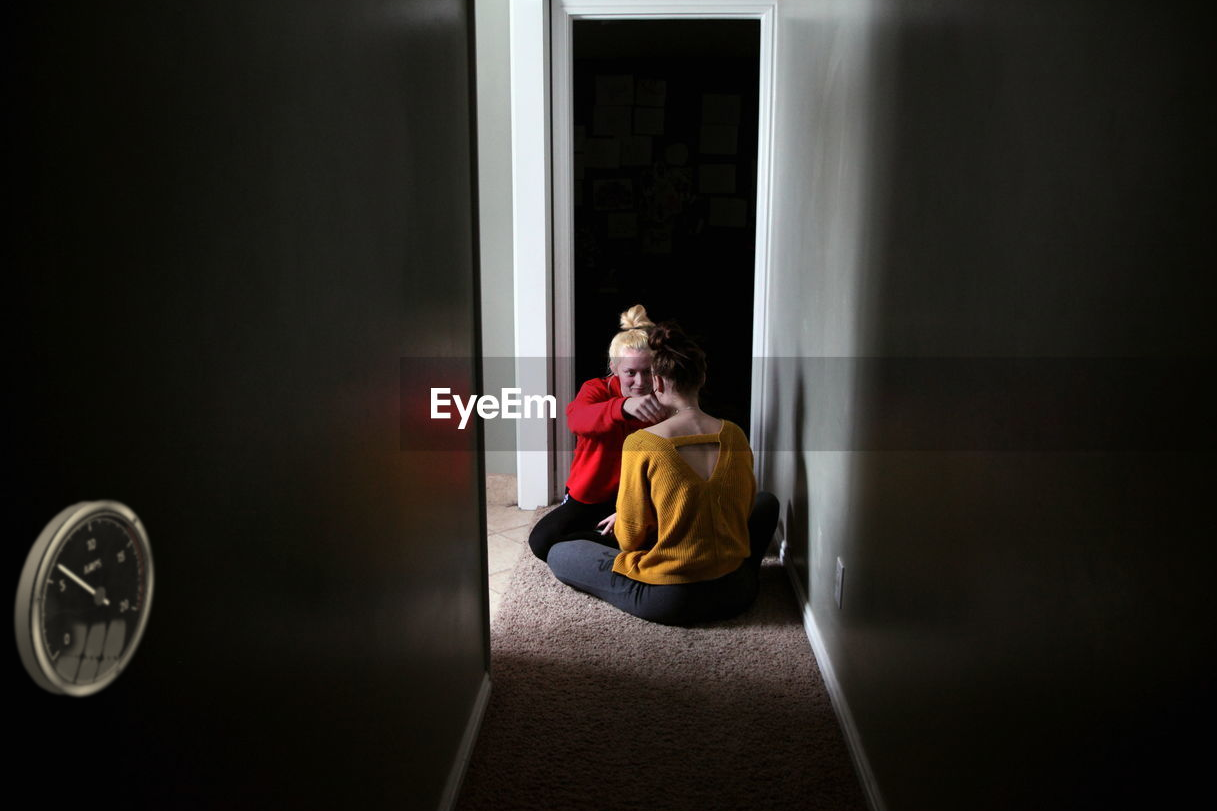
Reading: 6 A
